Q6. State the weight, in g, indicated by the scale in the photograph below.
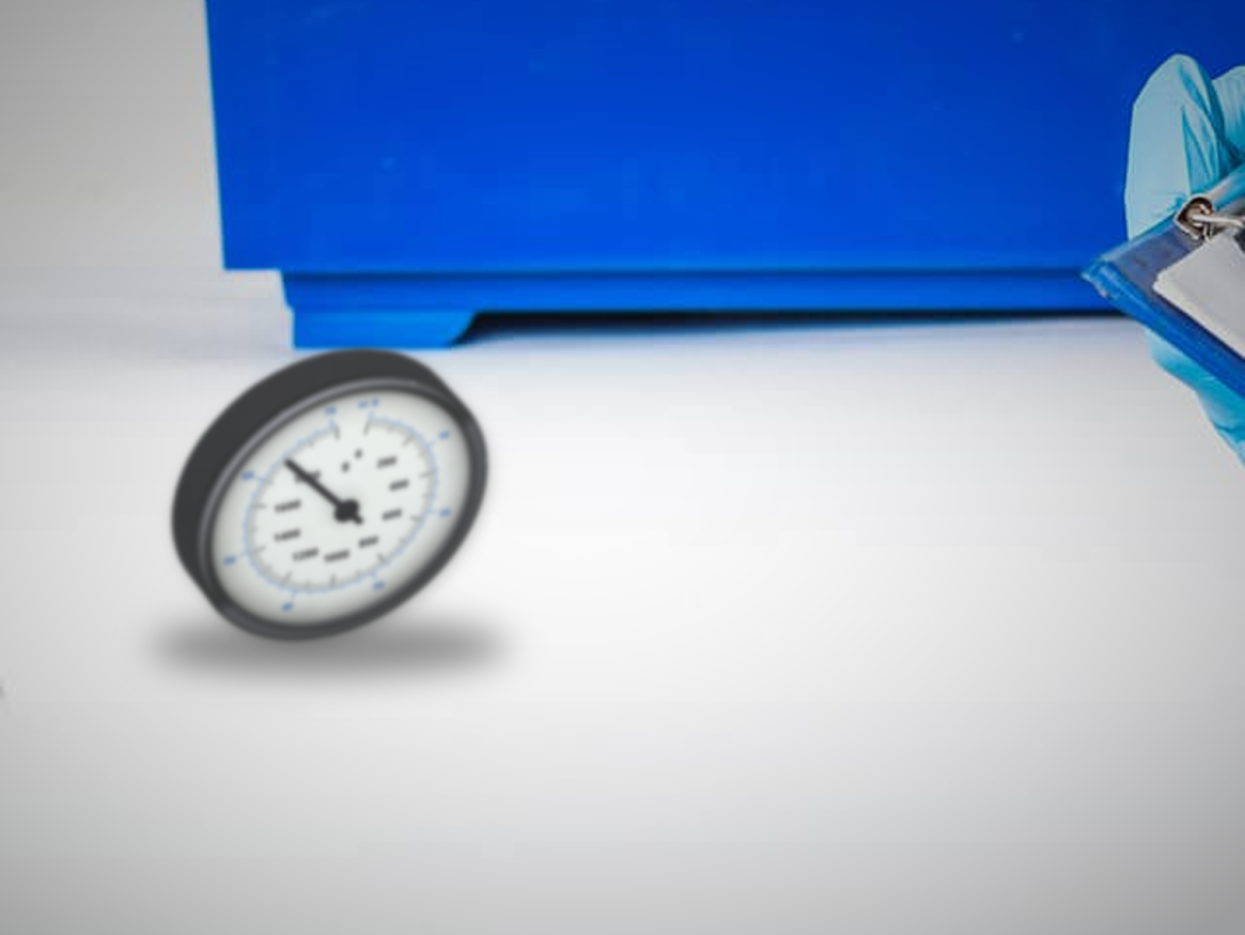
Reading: 1800 g
